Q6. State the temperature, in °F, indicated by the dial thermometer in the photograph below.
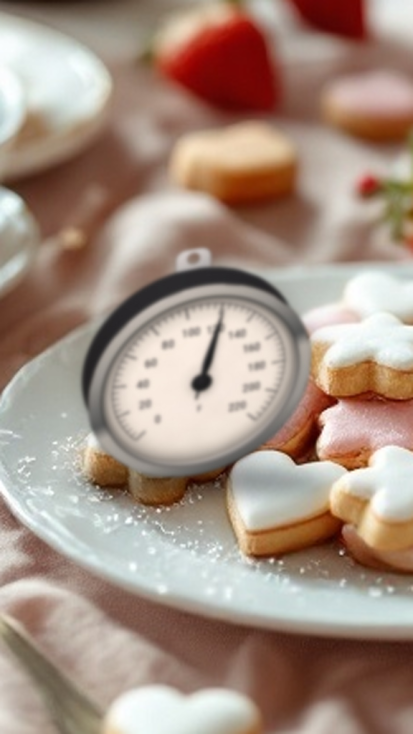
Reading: 120 °F
